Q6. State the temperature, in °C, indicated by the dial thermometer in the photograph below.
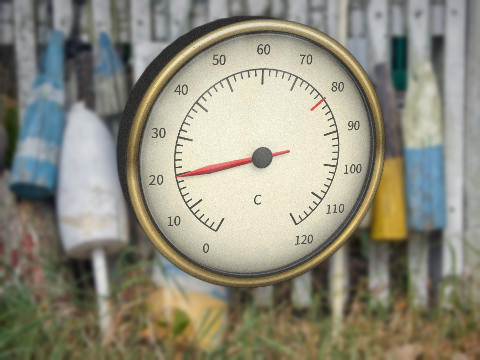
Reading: 20 °C
